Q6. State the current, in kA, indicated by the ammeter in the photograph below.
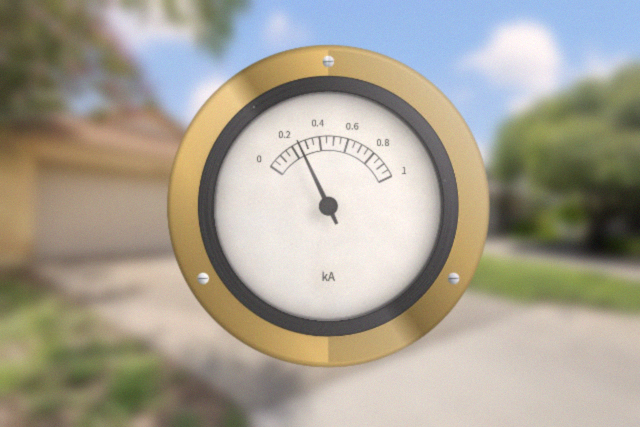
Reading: 0.25 kA
